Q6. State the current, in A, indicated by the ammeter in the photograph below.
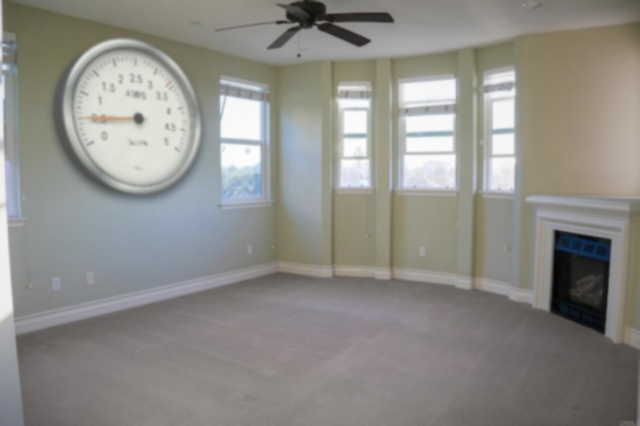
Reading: 0.5 A
